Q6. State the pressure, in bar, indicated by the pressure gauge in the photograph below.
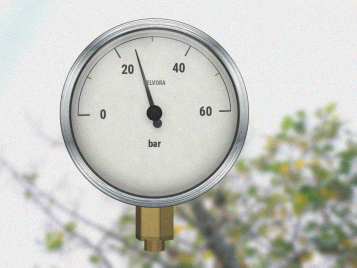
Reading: 25 bar
